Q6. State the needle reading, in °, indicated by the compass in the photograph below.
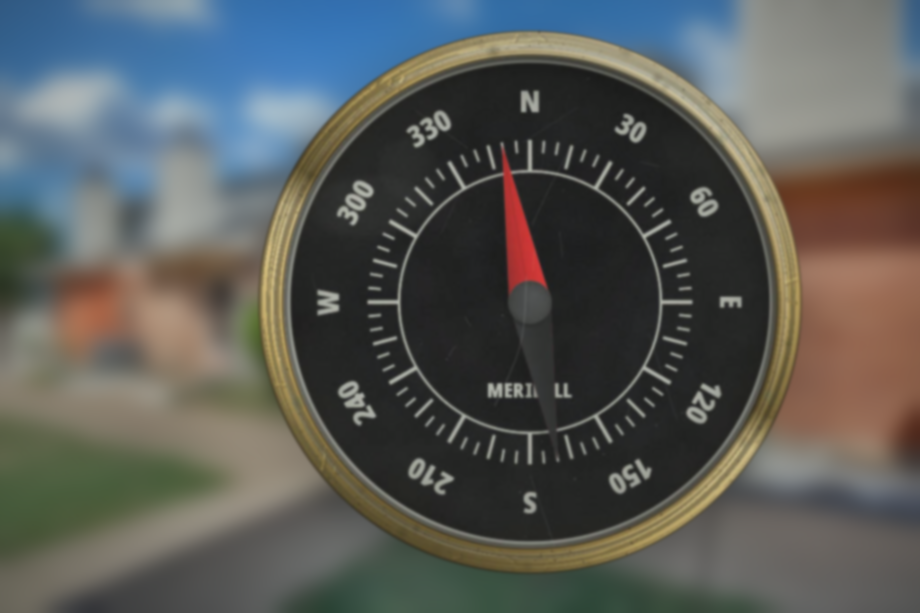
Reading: 350 °
